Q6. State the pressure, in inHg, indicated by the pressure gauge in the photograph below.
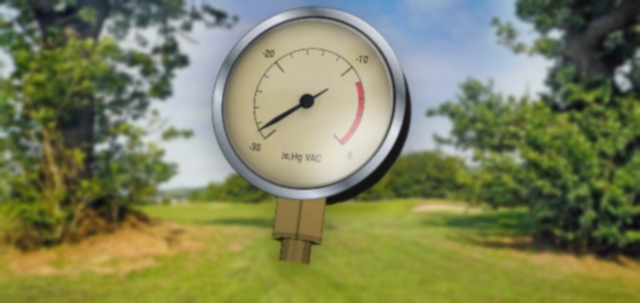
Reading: -29 inHg
